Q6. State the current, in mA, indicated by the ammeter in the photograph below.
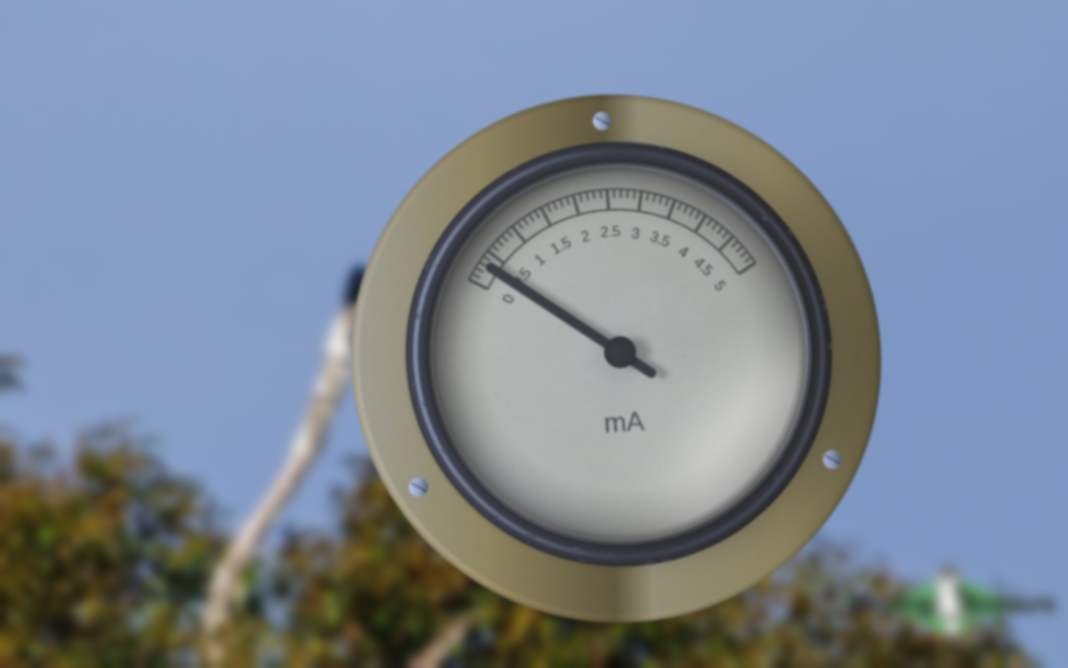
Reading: 0.3 mA
